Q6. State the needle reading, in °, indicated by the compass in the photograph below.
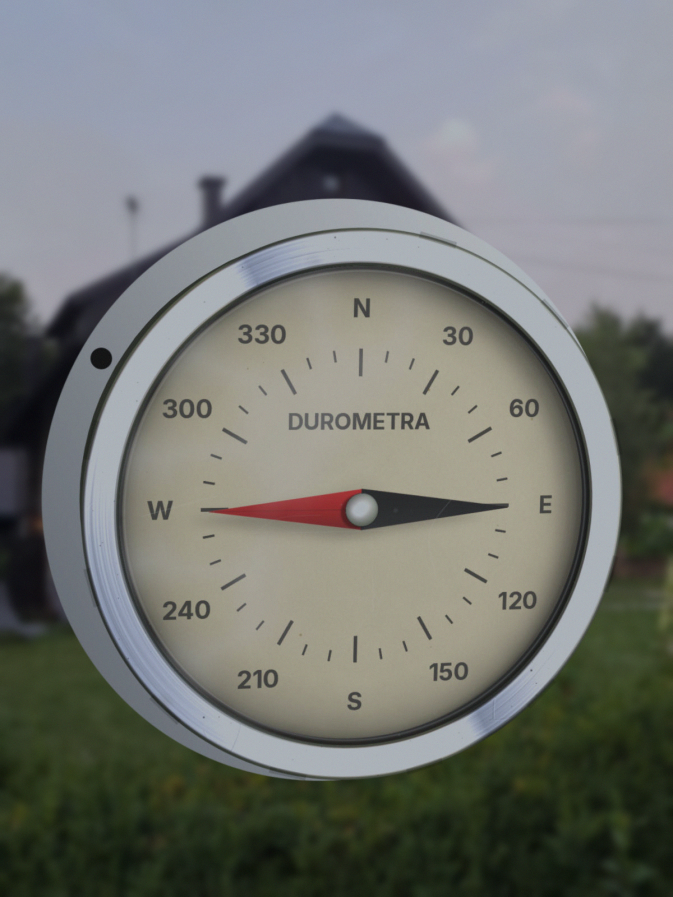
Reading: 270 °
